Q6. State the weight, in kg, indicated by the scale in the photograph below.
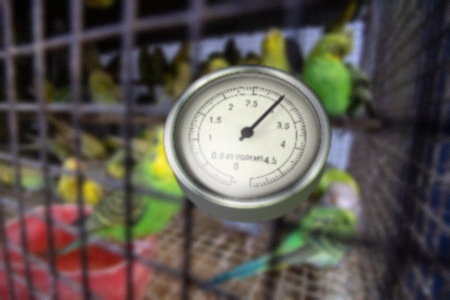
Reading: 3 kg
